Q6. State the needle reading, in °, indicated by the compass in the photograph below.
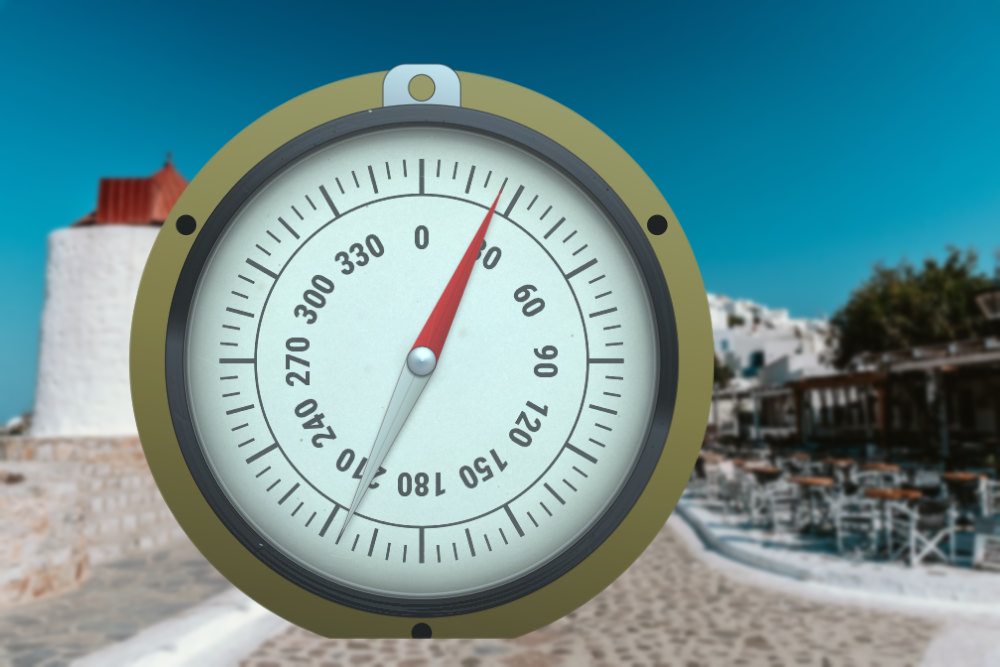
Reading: 25 °
